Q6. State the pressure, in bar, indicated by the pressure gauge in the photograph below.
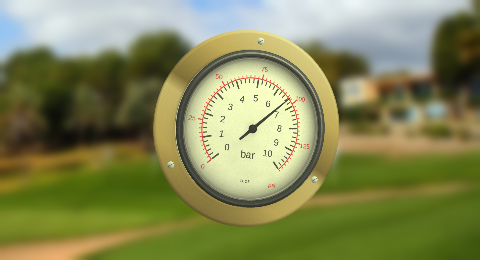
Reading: 6.6 bar
